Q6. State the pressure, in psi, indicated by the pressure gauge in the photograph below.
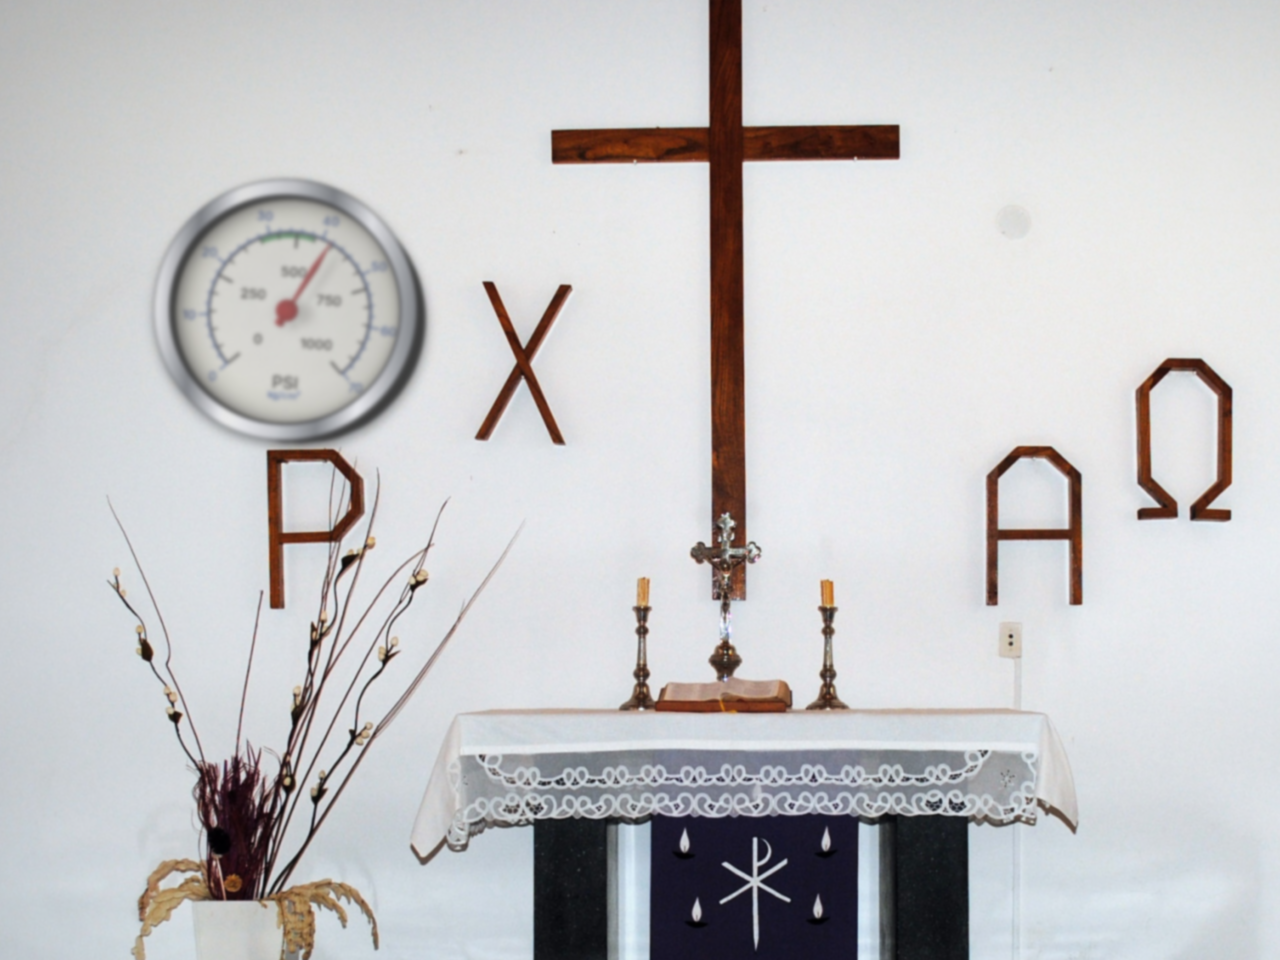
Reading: 600 psi
